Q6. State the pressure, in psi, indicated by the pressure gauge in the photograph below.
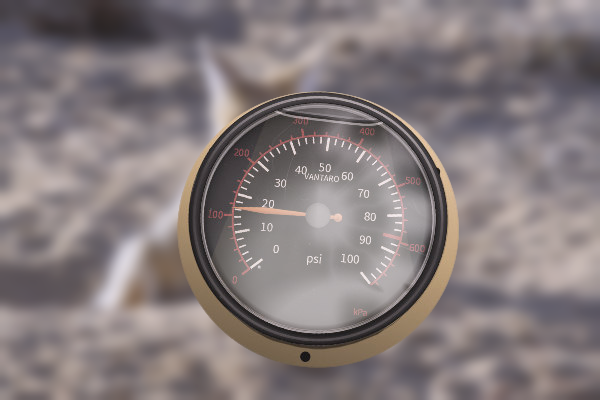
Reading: 16 psi
